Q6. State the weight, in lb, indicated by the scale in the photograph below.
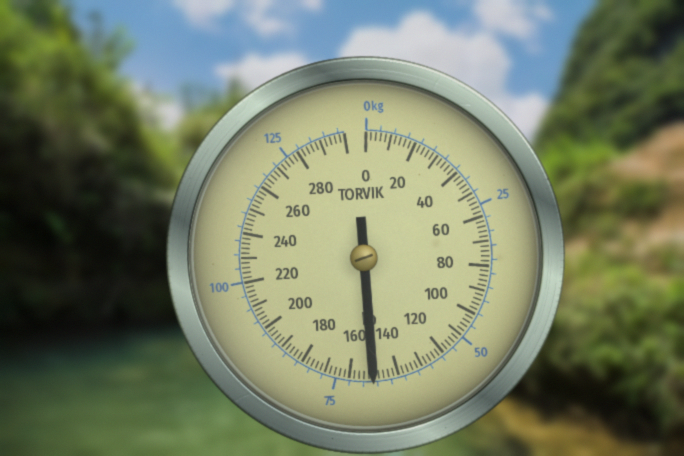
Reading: 150 lb
